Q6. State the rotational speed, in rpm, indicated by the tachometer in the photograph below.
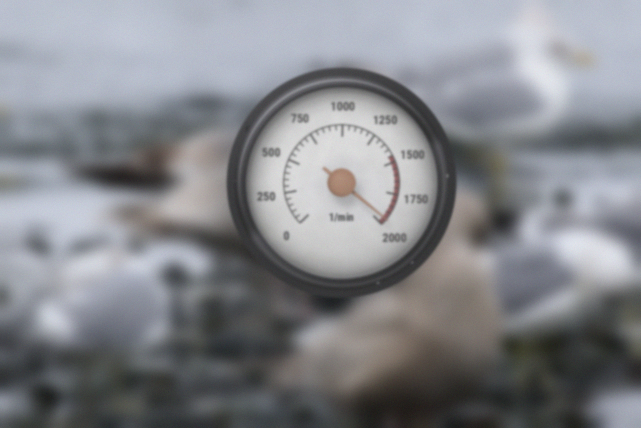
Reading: 1950 rpm
